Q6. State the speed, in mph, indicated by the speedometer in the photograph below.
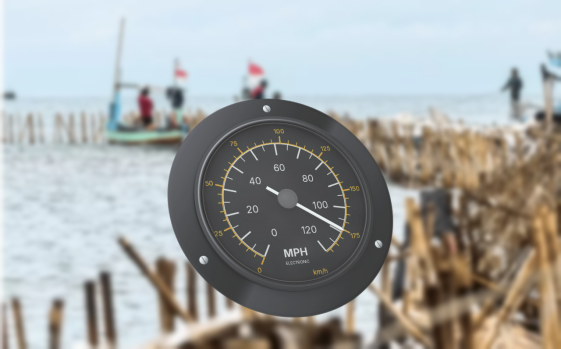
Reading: 110 mph
